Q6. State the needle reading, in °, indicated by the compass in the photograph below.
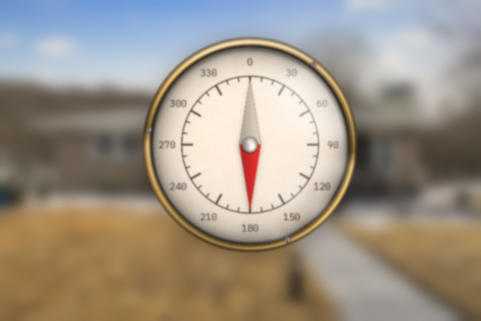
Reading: 180 °
